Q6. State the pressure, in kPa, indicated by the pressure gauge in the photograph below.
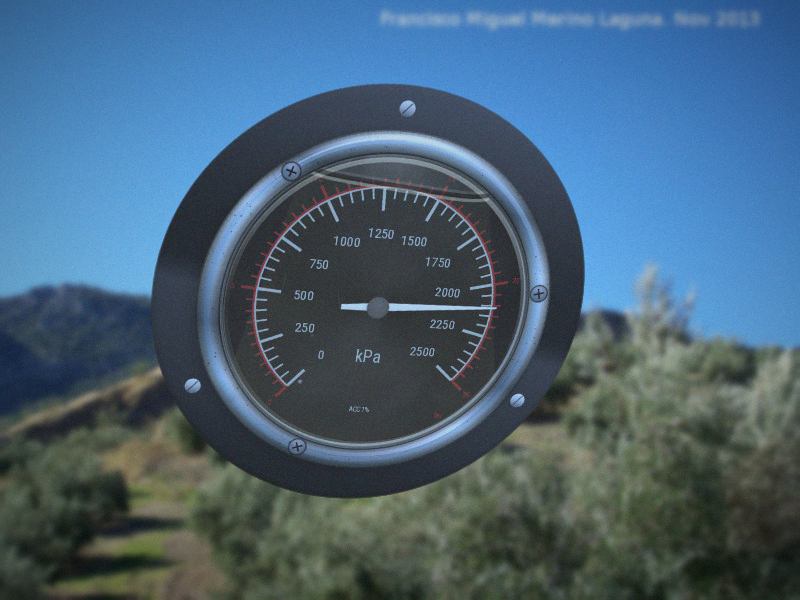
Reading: 2100 kPa
